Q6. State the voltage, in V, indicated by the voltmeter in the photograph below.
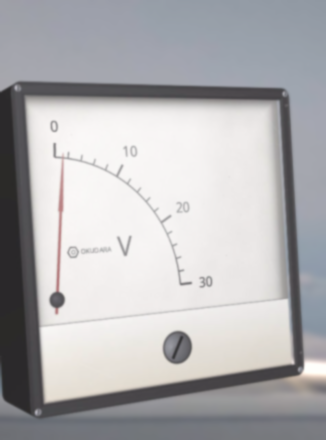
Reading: 1 V
